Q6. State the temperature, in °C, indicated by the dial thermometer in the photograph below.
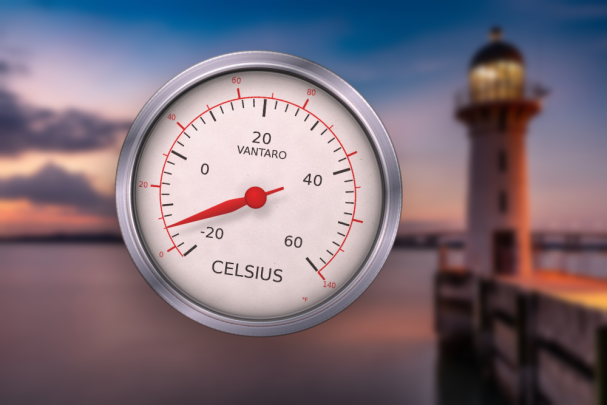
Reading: -14 °C
